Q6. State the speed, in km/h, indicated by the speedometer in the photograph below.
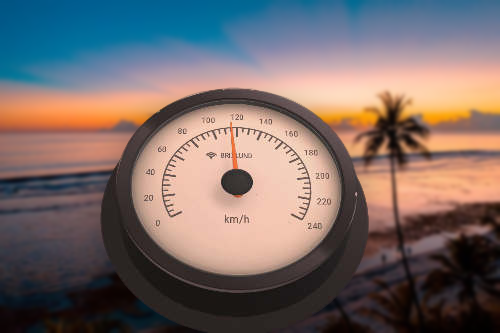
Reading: 115 km/h
